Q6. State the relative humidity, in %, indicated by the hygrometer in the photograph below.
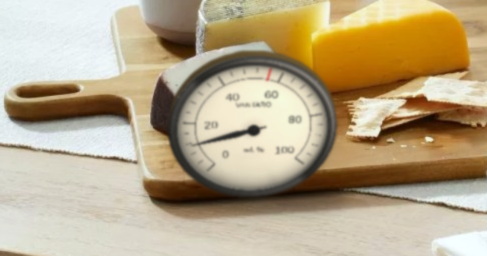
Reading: 12 %
